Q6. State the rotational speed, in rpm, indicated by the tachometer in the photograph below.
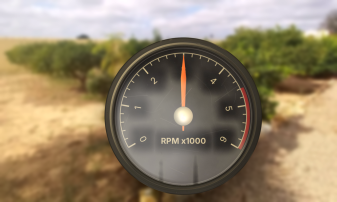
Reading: 3000 rpm
